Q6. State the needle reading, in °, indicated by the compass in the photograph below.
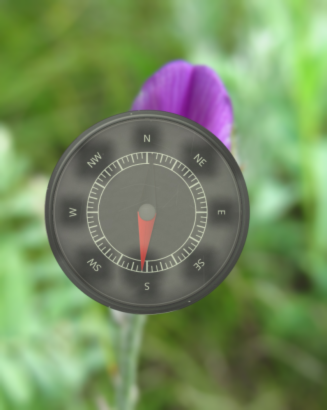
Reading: 185 °
